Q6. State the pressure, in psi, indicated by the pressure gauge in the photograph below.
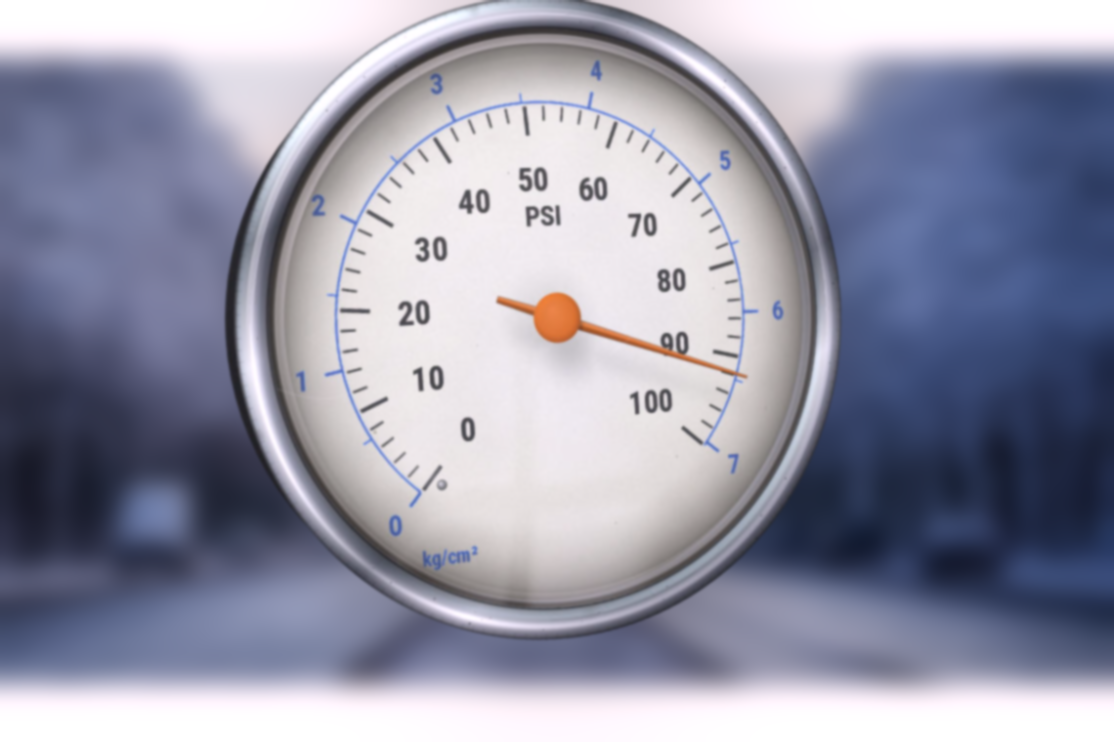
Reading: 92 psi
